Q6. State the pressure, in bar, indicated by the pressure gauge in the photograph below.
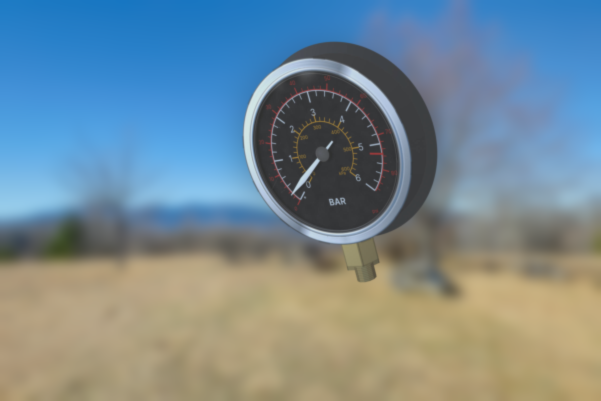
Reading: 0.2 bar
